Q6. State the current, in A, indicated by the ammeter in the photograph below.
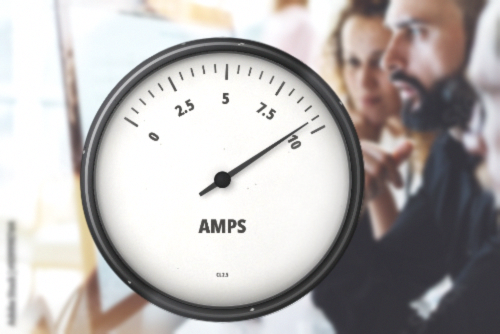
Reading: 9.5 A
